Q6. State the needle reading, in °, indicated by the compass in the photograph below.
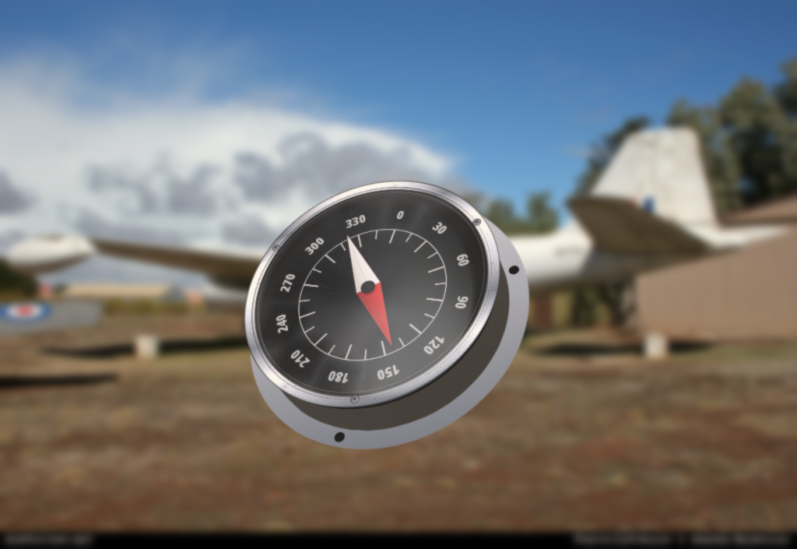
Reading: 142.5 °
